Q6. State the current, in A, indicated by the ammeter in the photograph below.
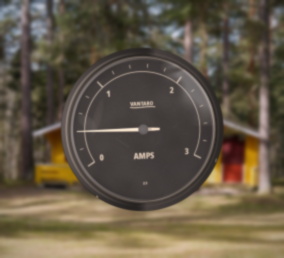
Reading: 0.4 A
